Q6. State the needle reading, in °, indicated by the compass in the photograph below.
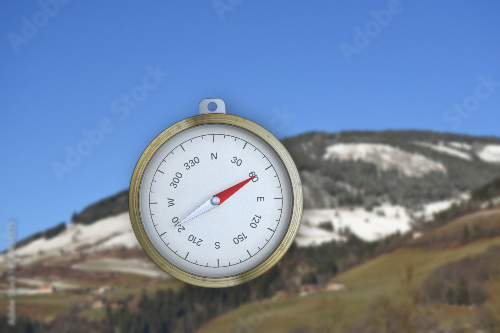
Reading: 60 °
